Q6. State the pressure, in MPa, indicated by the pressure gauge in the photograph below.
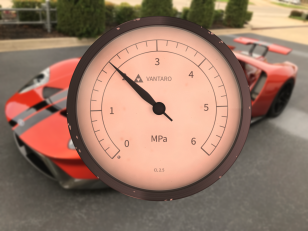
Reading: 2 MPa
